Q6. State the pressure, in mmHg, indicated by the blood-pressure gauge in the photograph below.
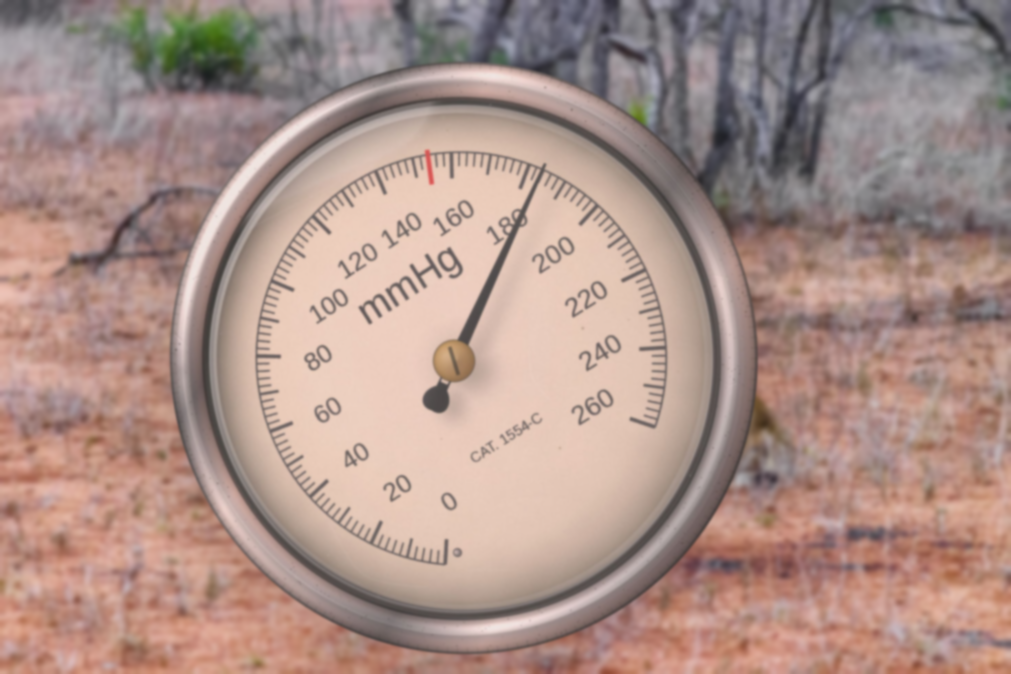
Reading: 184 mmHg
